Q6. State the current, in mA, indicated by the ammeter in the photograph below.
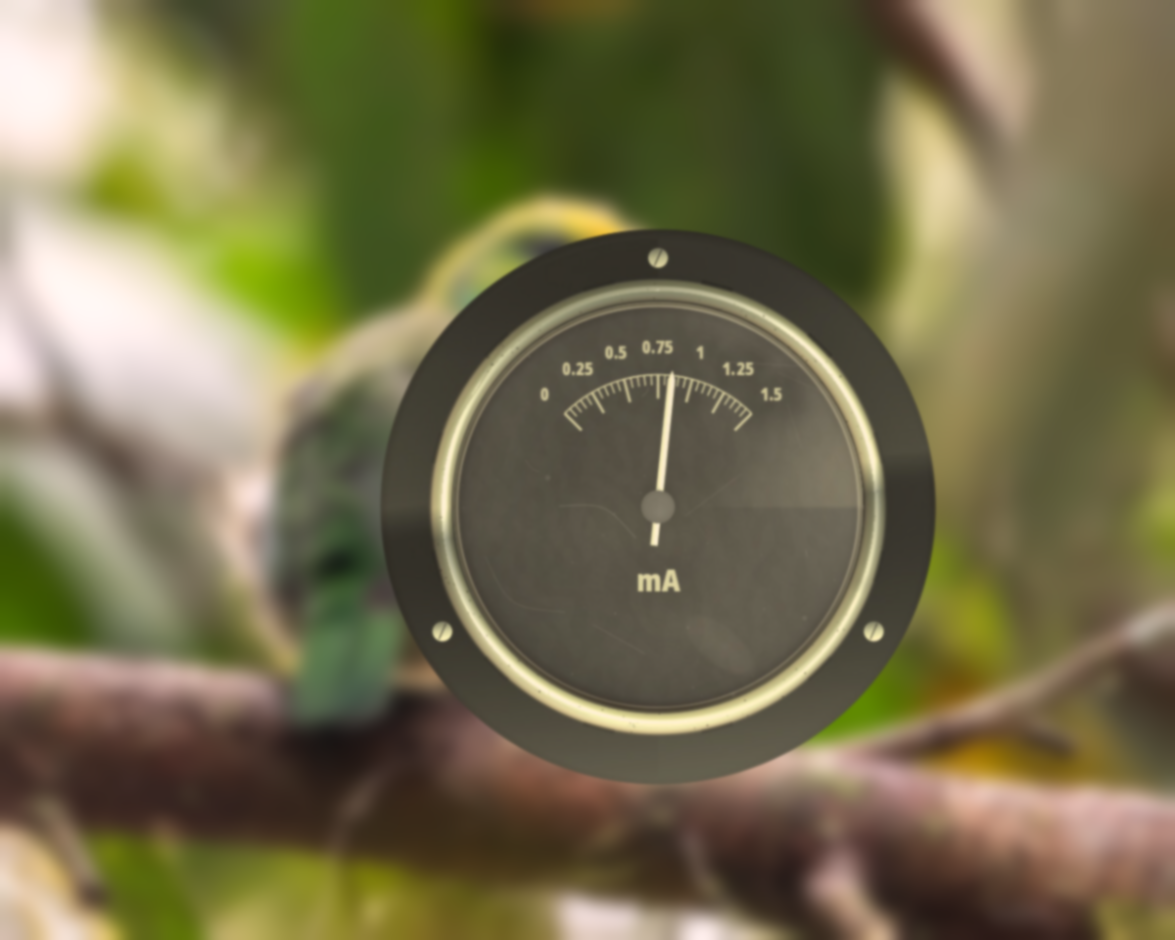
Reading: 0.85 mA
